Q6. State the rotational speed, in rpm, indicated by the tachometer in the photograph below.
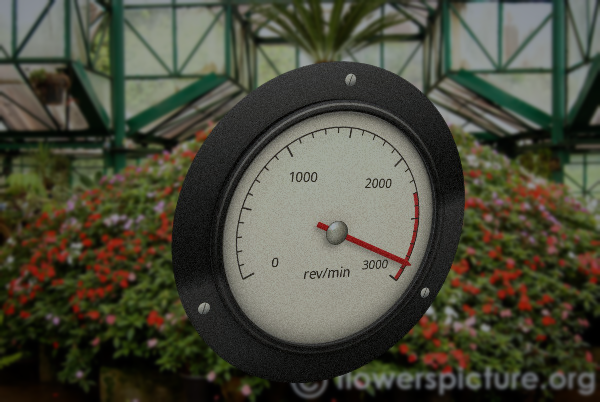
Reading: 2850 rpm
